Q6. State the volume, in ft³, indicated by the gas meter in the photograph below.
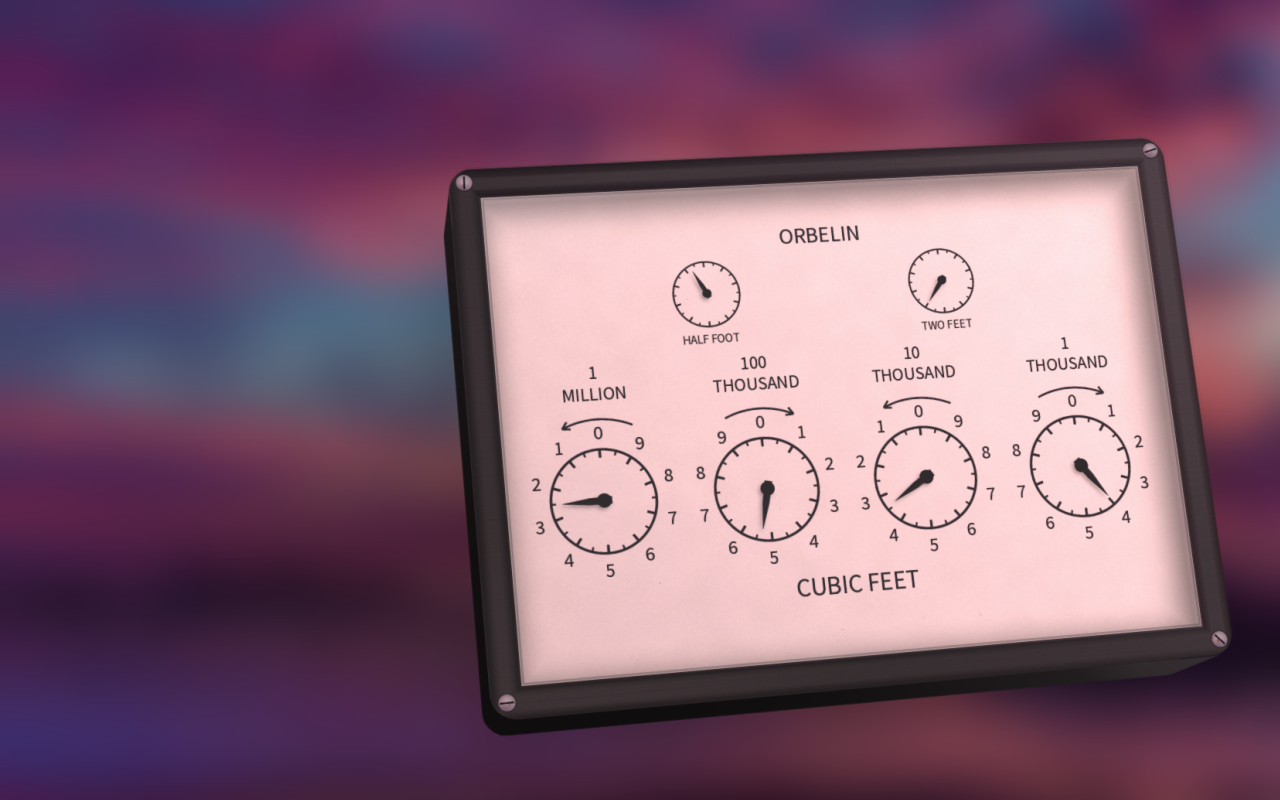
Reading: 253400 ft³
